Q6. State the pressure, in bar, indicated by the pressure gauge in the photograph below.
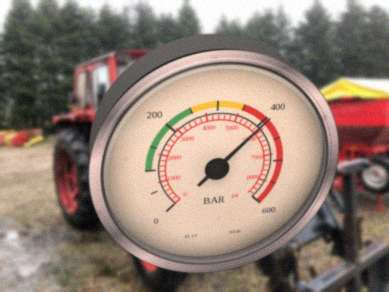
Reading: 400 bar
